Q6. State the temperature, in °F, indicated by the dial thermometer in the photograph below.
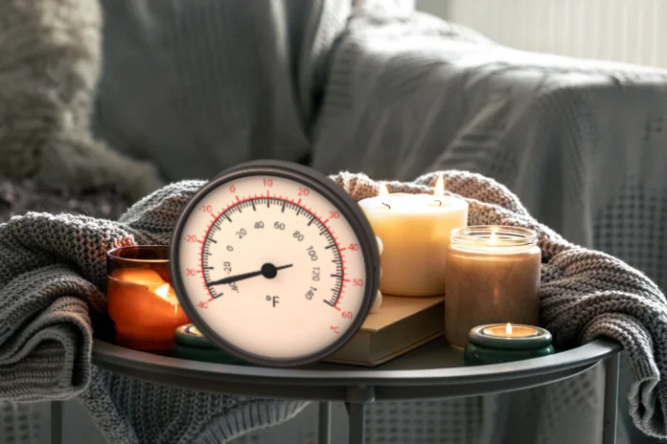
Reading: -30 °F
